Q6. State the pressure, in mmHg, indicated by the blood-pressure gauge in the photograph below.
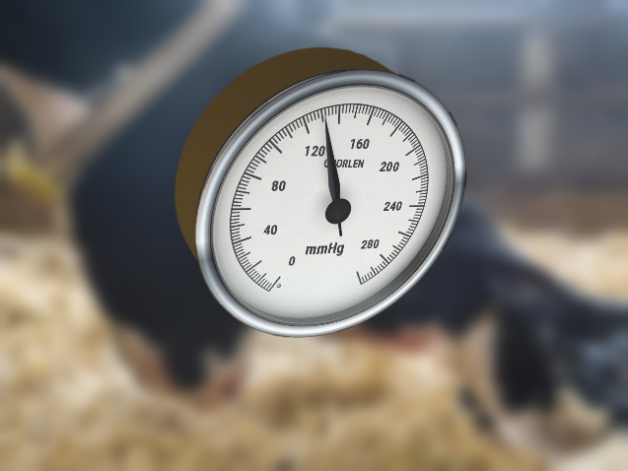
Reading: 130 mmHg
